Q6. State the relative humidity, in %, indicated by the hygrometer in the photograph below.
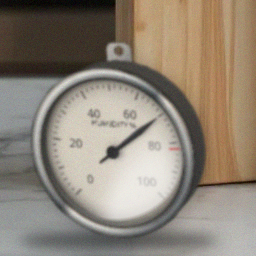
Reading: 70 %
